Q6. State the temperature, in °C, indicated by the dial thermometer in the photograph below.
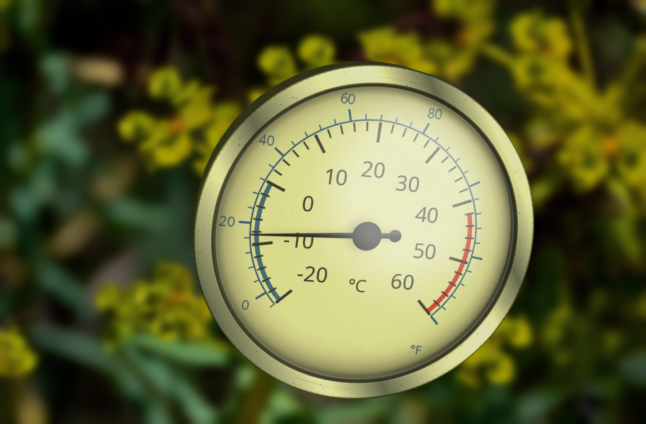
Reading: -8 °C
